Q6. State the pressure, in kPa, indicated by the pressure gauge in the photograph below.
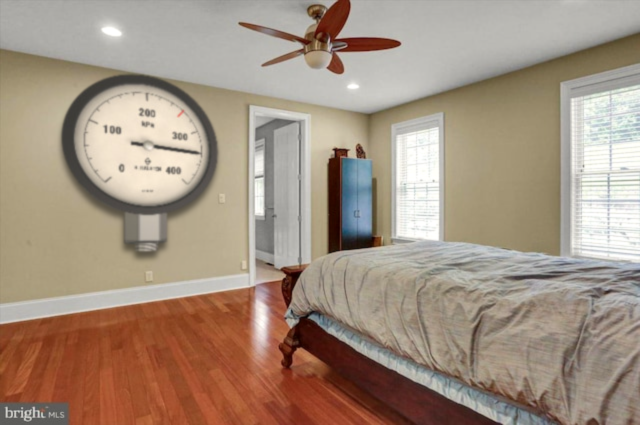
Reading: 340 kPa
